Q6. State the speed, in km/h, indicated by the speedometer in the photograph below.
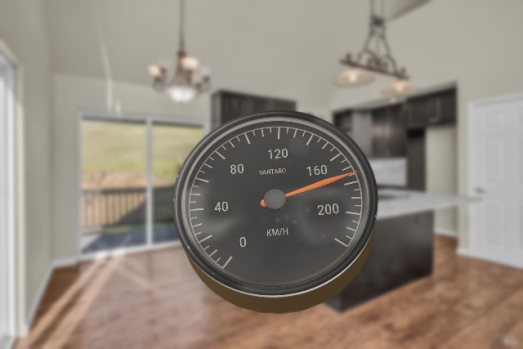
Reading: 175 km/h
